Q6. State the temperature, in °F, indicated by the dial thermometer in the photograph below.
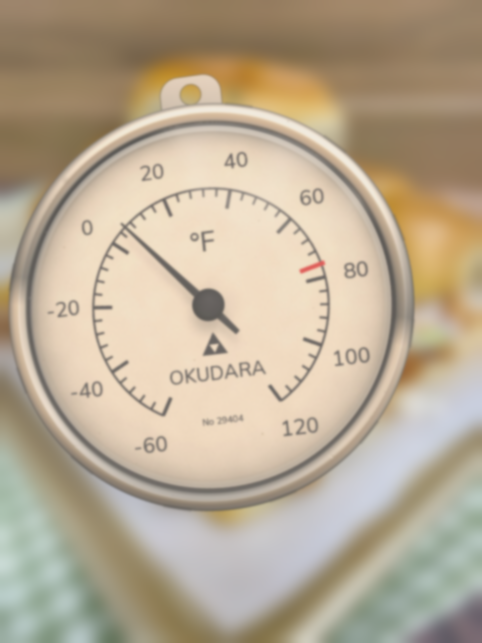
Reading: 6 °F
